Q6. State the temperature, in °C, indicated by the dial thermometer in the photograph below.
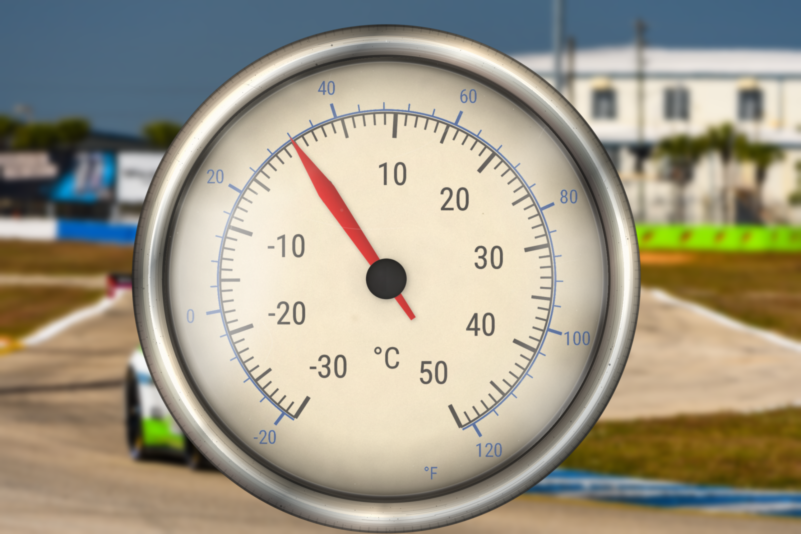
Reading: 0 °C
